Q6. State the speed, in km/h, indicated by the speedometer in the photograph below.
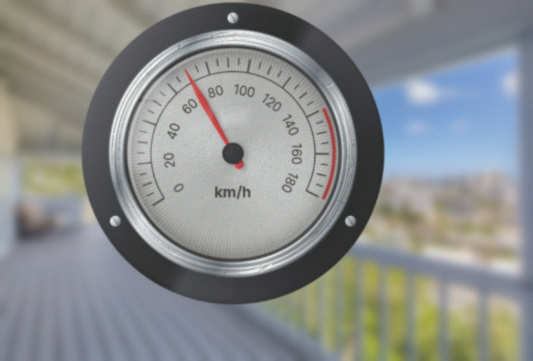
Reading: 70 km/h
